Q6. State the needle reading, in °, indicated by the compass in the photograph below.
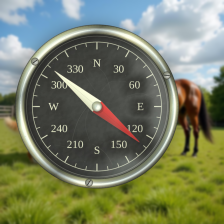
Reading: 130 °
